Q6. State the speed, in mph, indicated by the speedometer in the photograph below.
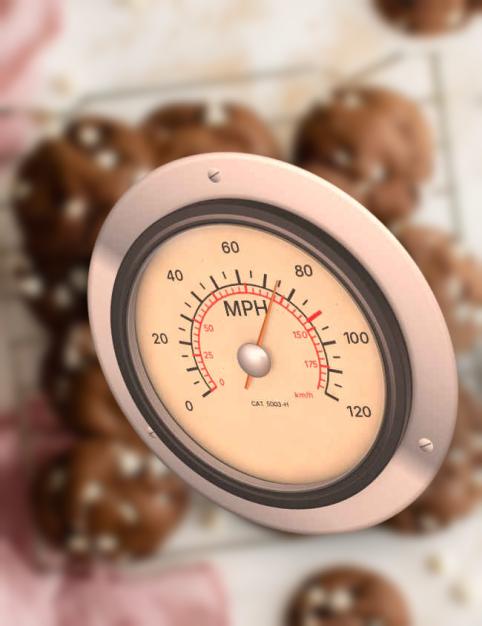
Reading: 75 mph
